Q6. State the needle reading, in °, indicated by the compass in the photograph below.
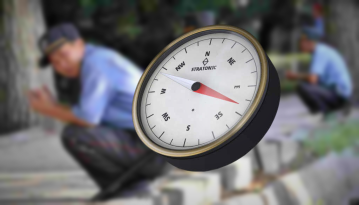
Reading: 112.5 °
